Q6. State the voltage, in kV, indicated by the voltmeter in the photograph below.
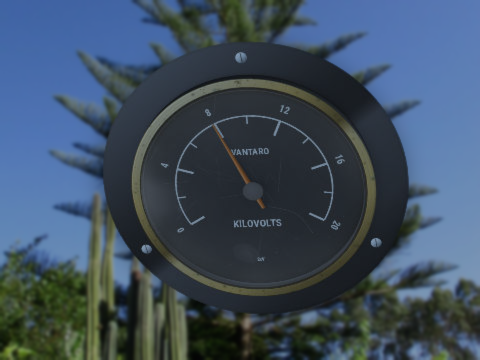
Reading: 8 kV
